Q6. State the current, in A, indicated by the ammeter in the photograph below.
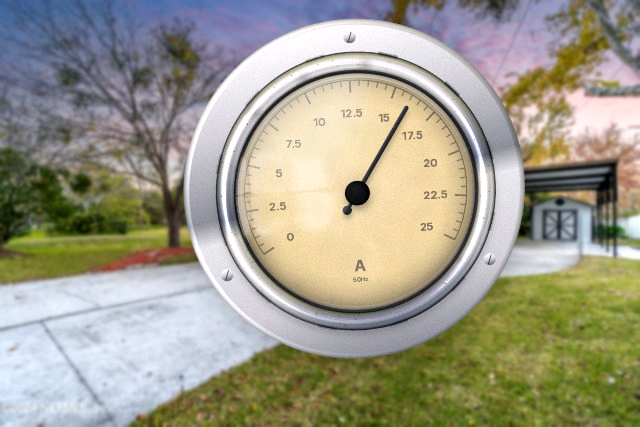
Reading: 16 A
